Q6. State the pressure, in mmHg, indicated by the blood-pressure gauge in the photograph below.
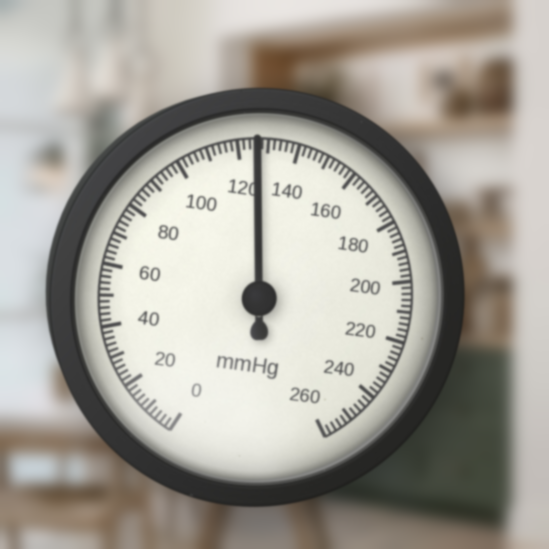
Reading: 126 mmHg
